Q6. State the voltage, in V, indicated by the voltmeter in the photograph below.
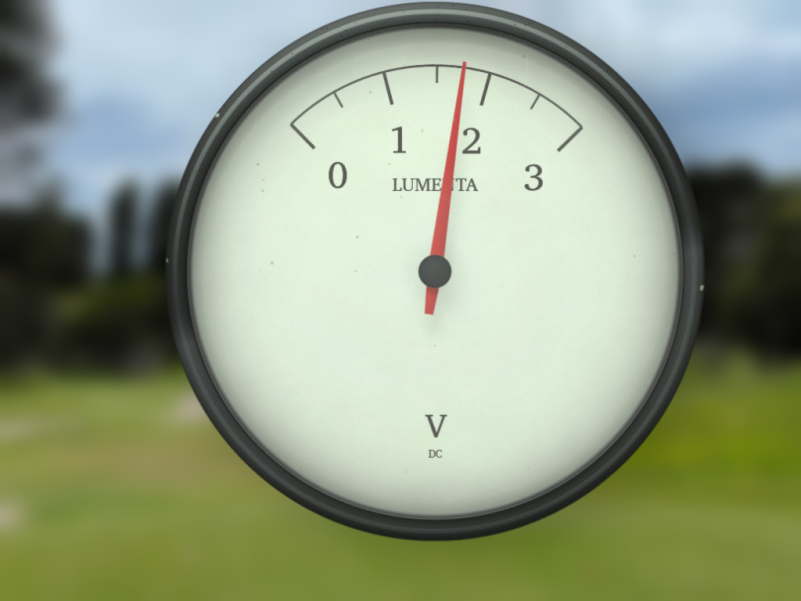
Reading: 1.75 V
